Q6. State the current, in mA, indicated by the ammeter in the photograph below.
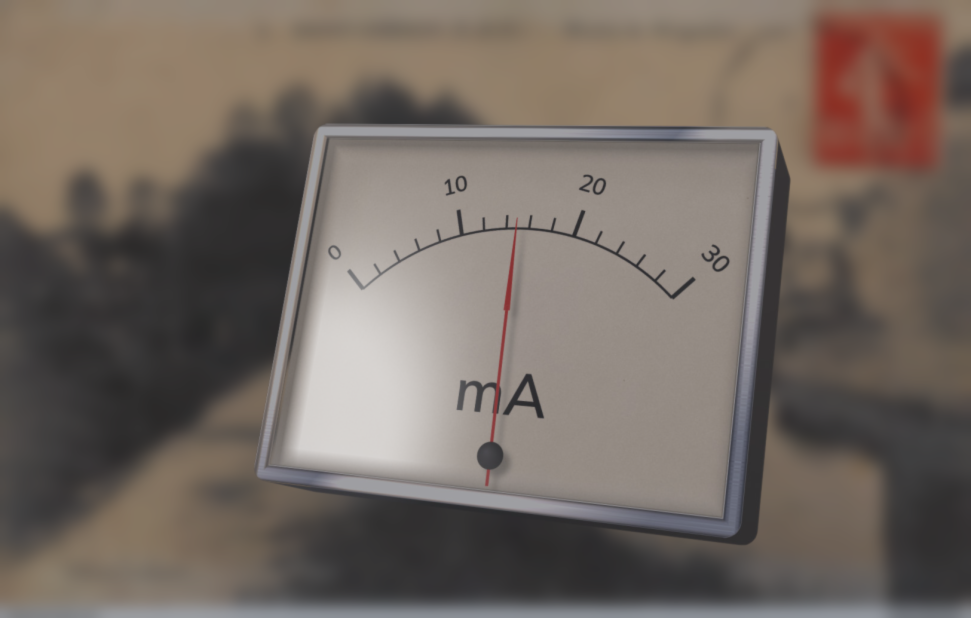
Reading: 15 mA
